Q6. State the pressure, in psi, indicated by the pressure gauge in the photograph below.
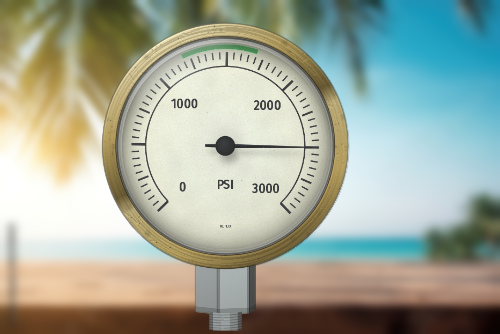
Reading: 2500 psi
